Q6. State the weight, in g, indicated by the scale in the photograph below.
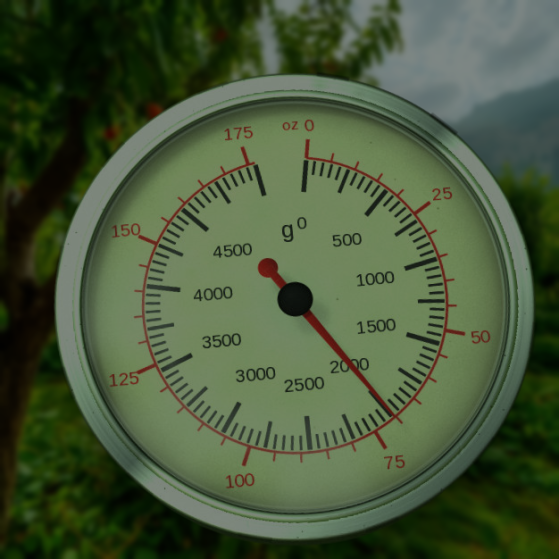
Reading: 2000 g
